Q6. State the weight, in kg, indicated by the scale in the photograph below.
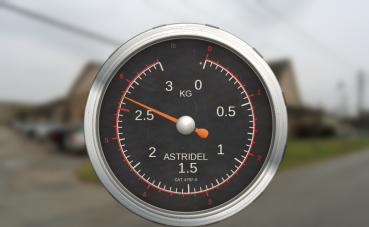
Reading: 2.6 kg
